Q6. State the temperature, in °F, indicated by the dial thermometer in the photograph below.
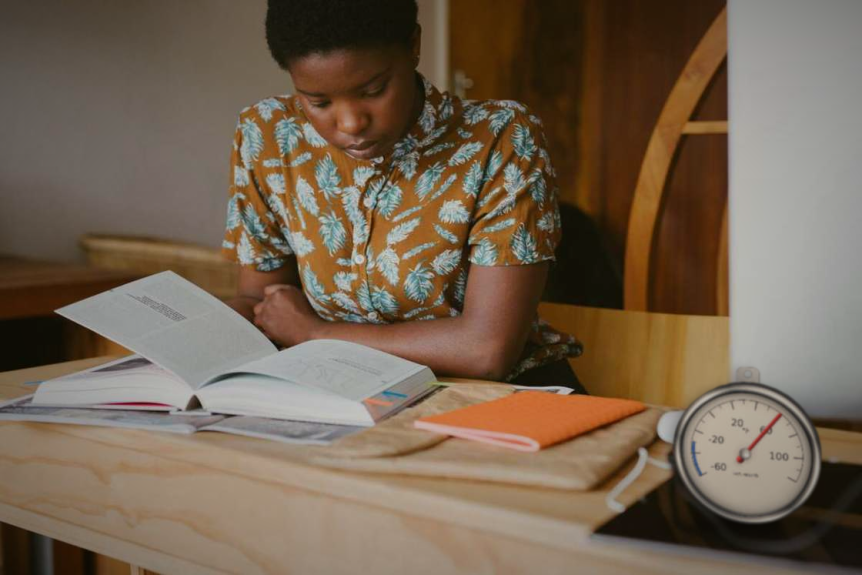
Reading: 60 °F
